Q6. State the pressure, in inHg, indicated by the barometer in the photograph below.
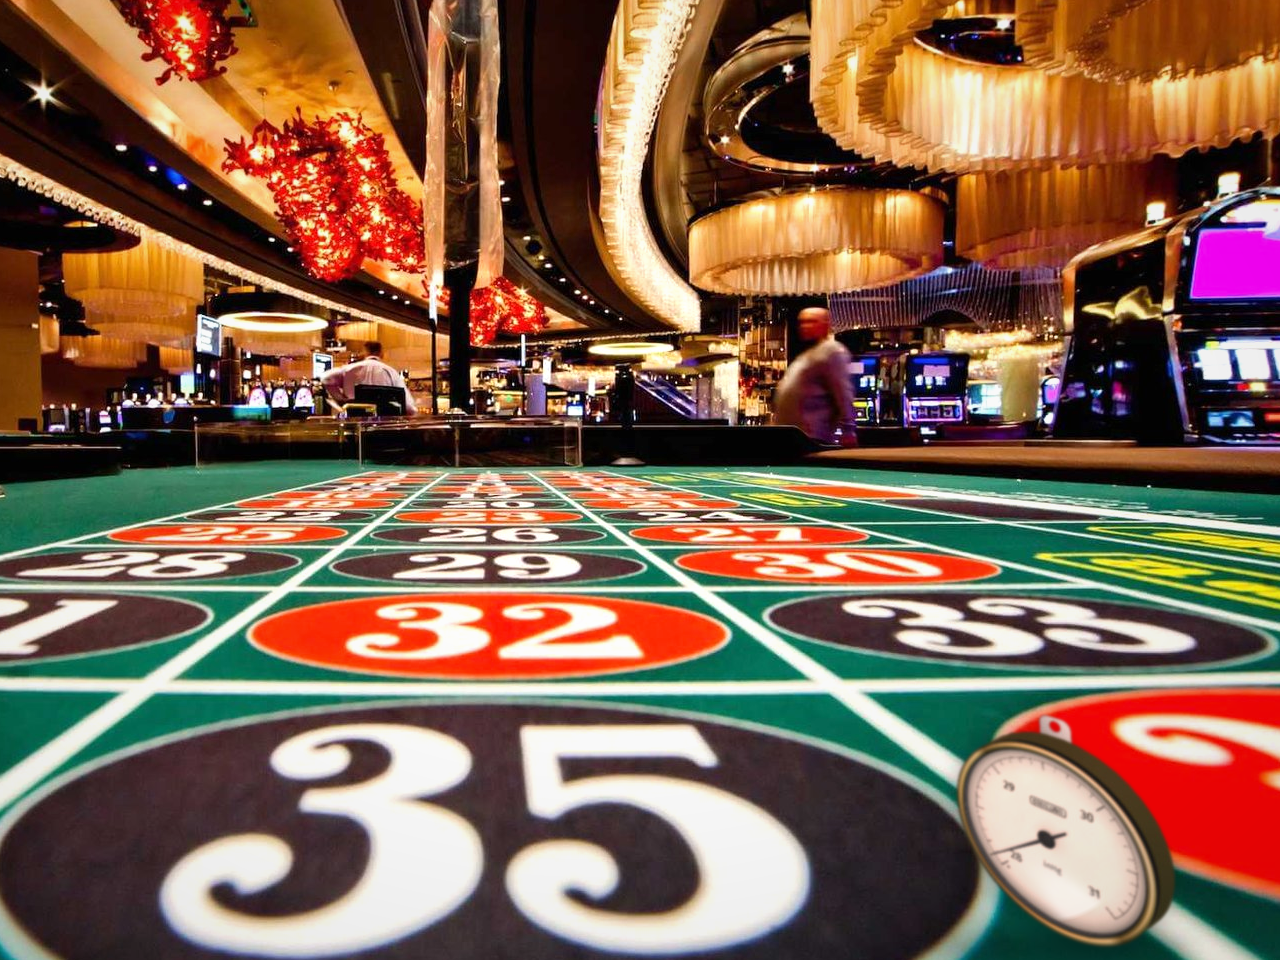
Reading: 28.1 inHg
